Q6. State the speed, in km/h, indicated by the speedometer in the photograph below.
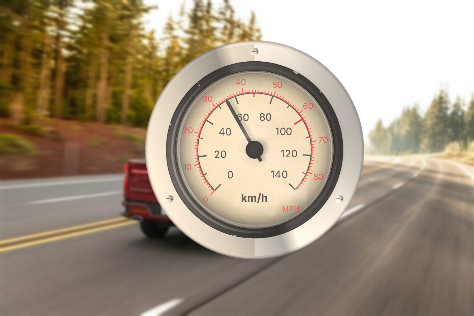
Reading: 55 km/h
